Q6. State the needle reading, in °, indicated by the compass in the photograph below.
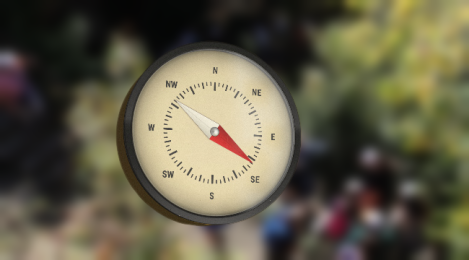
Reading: 125 °
